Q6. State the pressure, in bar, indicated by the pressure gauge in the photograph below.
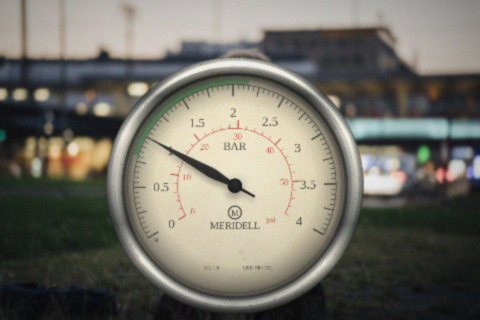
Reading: 1 bar
